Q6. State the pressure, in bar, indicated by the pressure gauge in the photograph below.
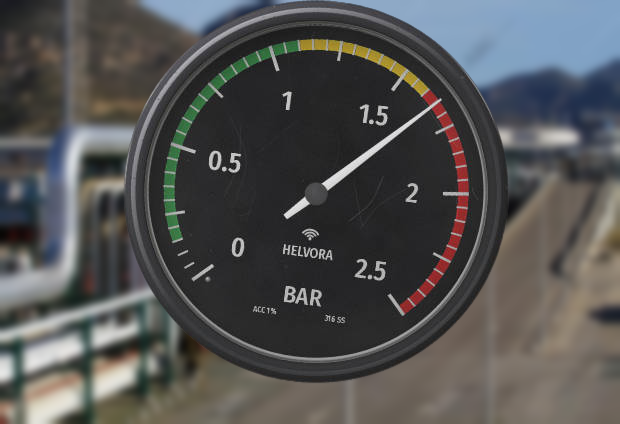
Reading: 1.65 bar
